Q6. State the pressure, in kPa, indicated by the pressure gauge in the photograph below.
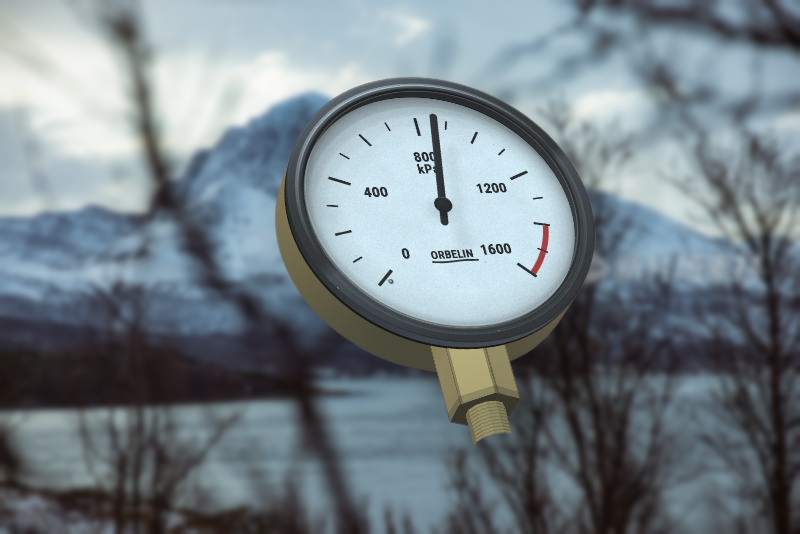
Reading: 850 kPa
